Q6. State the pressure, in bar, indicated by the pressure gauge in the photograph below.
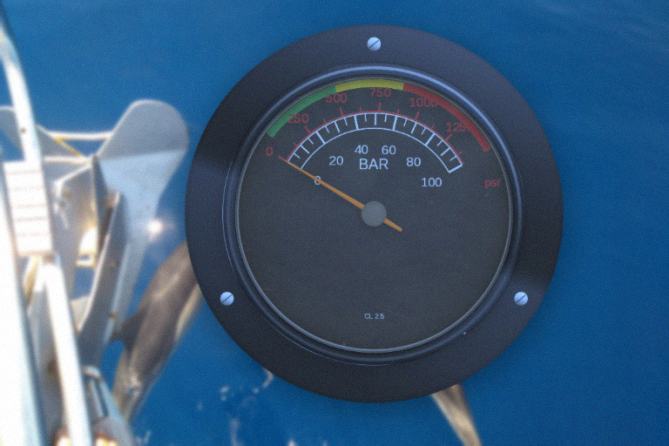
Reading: 0 bar
